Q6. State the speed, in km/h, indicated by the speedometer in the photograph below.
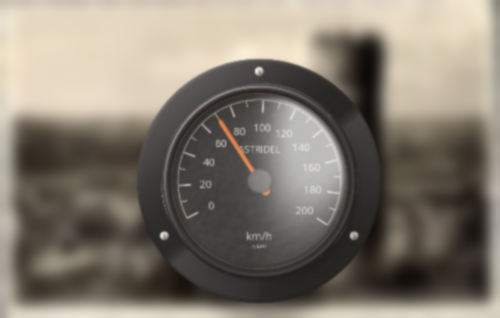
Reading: 70 km/h
